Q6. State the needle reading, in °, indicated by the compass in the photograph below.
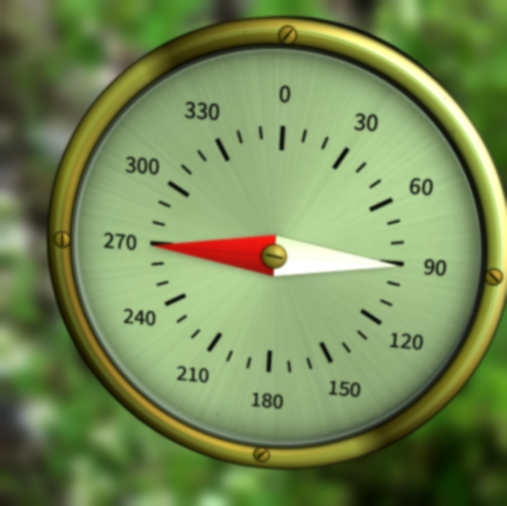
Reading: 270 °
